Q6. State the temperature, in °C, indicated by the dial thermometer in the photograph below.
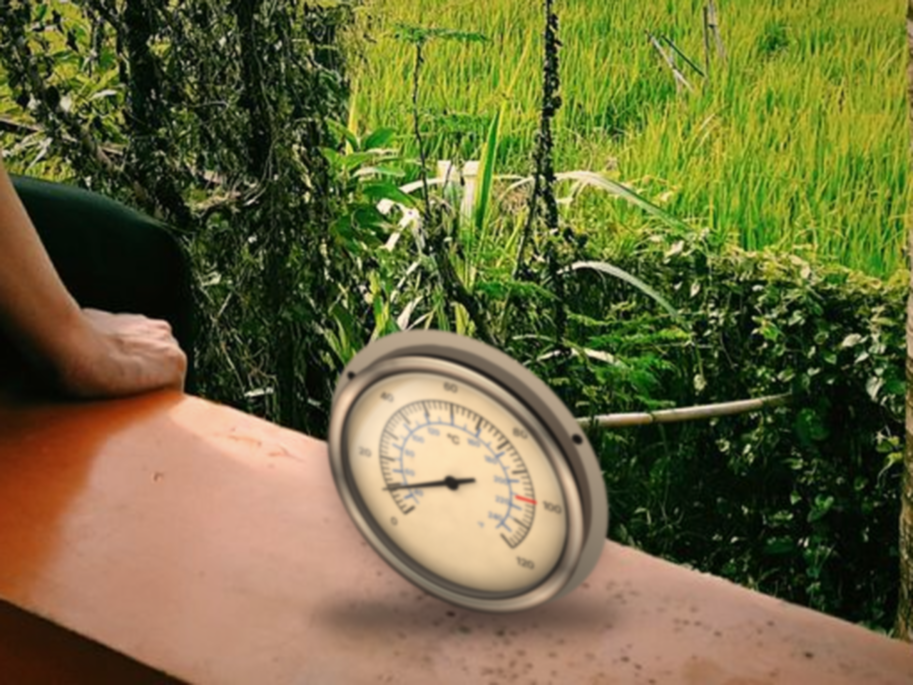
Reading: 10 °C
